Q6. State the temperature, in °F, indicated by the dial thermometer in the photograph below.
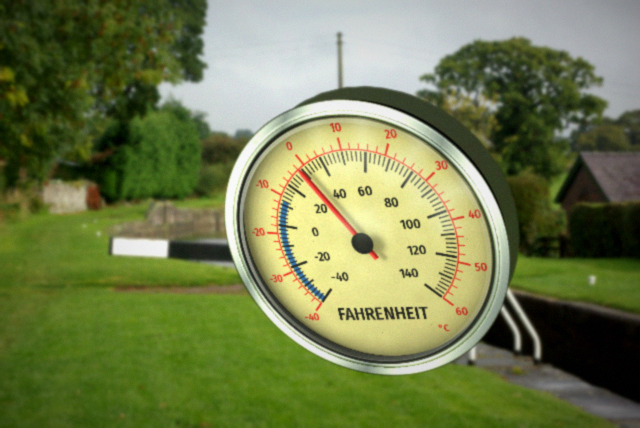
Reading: 30 °F
